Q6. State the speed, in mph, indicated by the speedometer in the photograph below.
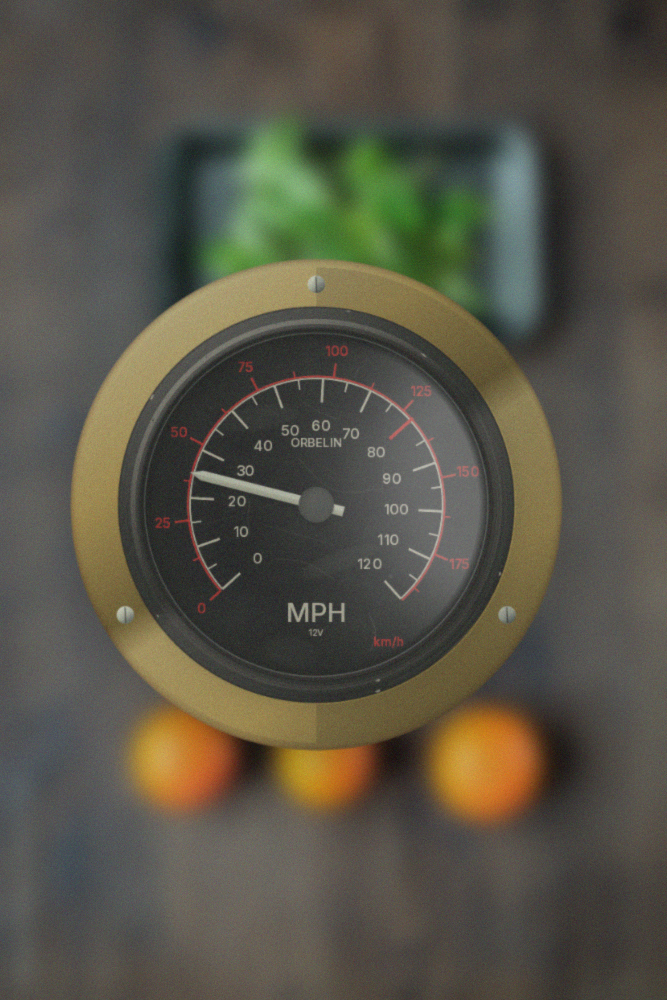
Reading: 25 mph
